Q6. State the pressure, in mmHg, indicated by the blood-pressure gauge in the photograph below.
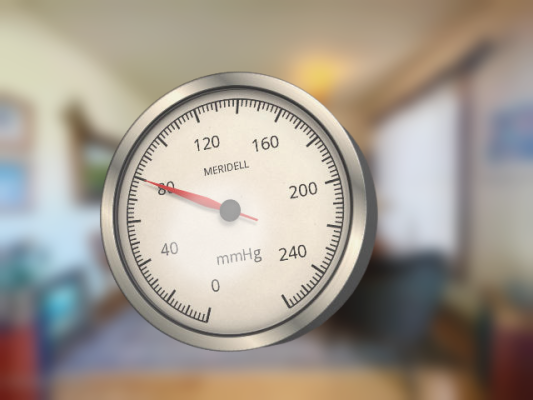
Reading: 80 mmHg
